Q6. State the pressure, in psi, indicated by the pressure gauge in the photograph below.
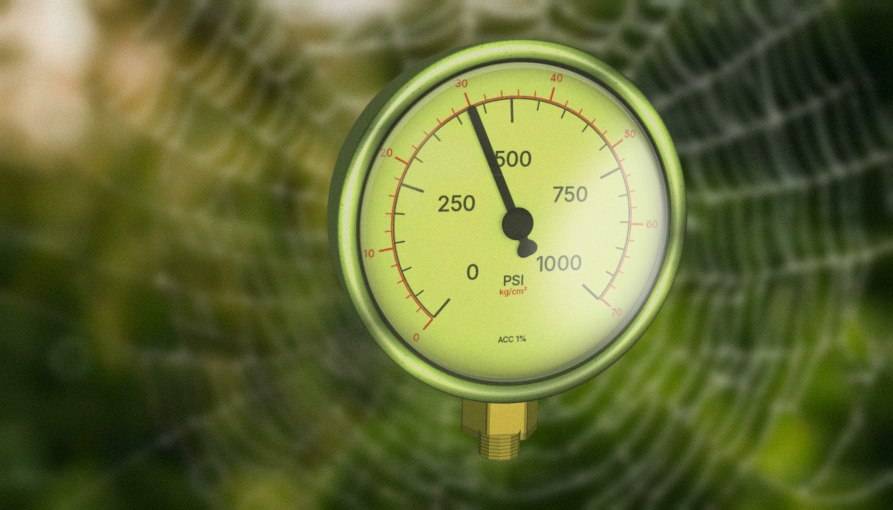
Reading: 425 psi
